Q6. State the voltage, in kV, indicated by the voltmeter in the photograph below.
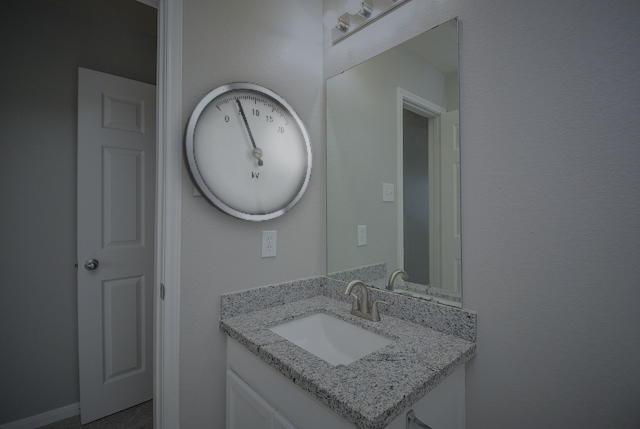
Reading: 5 kV
